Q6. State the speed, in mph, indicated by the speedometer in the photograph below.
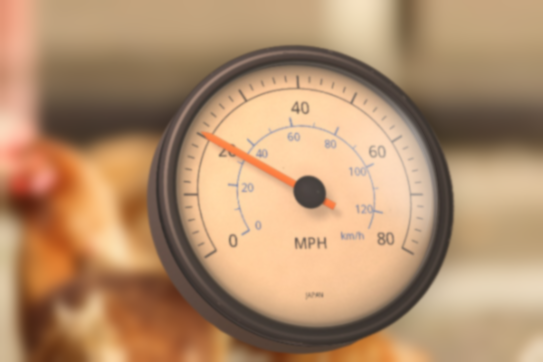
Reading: 20 mph
